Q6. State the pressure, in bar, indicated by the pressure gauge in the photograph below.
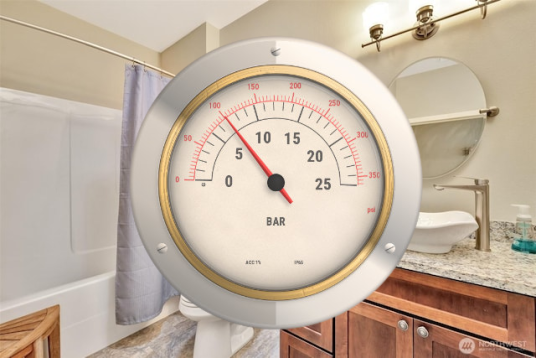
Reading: 7 bar
